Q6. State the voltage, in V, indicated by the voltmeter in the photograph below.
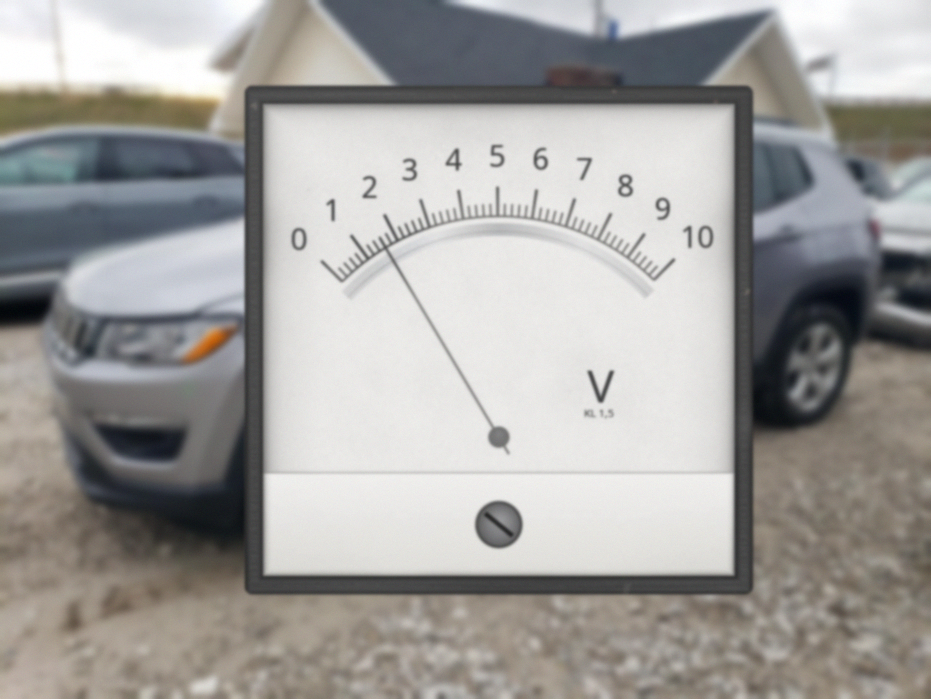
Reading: 1.6 V
